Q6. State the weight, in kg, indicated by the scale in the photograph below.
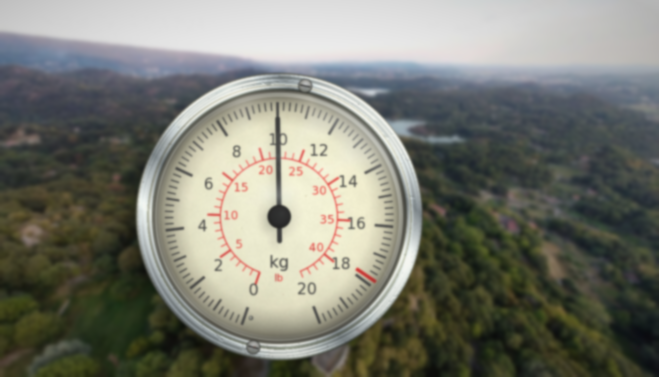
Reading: 10 kg
